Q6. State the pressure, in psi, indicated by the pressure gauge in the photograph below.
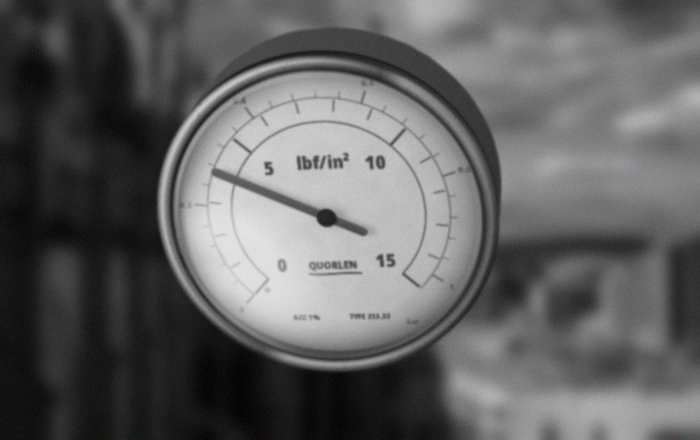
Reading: 4 psi
